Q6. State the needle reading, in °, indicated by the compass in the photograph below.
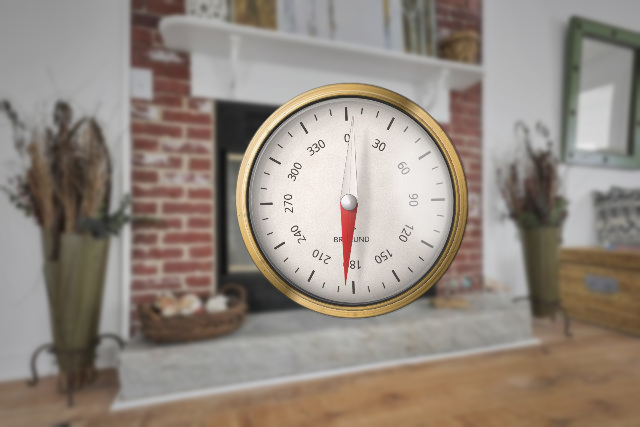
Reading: 185 °
